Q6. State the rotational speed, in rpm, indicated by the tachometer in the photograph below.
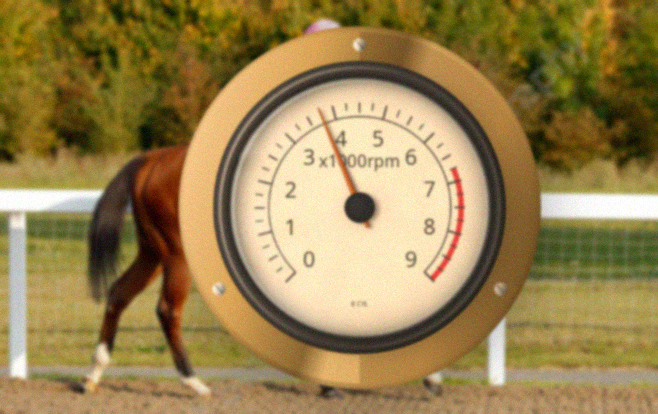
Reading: 3750 rpm
